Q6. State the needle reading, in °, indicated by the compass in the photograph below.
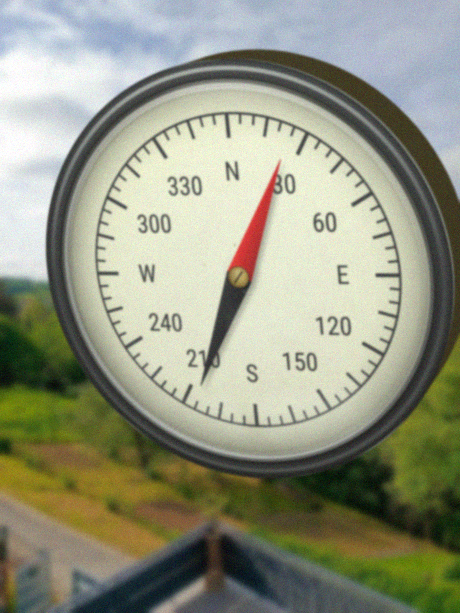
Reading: 25 °
